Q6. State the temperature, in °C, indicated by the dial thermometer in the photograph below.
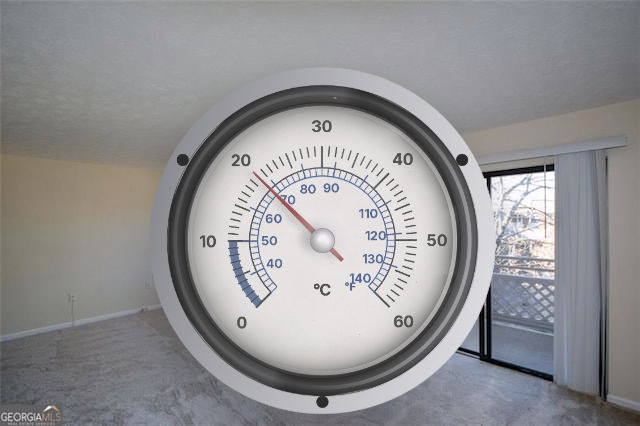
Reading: 20 °C
